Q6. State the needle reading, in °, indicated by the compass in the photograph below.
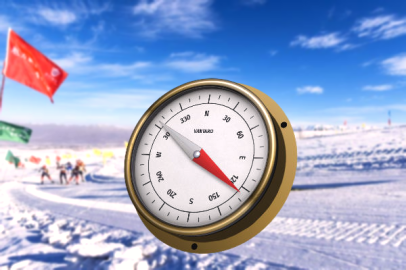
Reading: 125 °
